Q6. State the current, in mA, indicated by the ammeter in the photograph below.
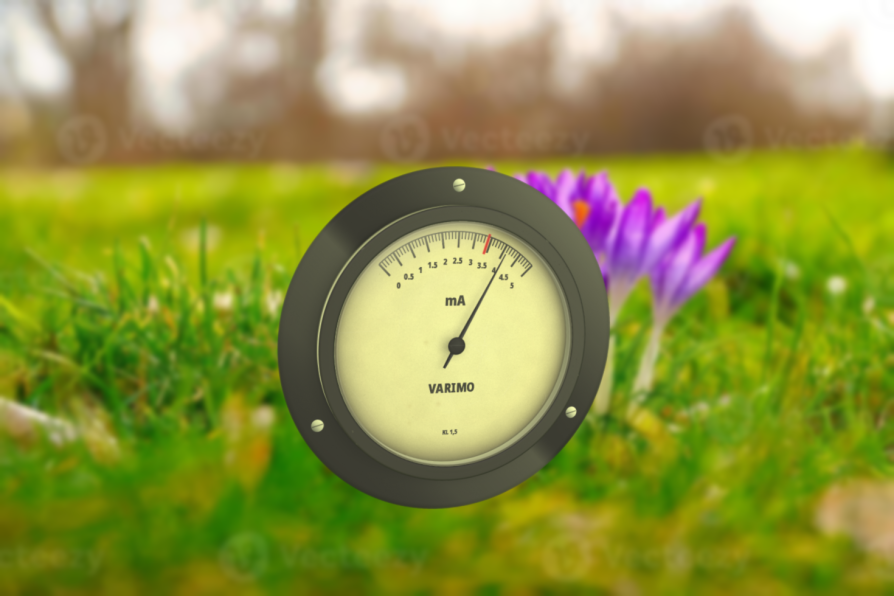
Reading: 4 mA
